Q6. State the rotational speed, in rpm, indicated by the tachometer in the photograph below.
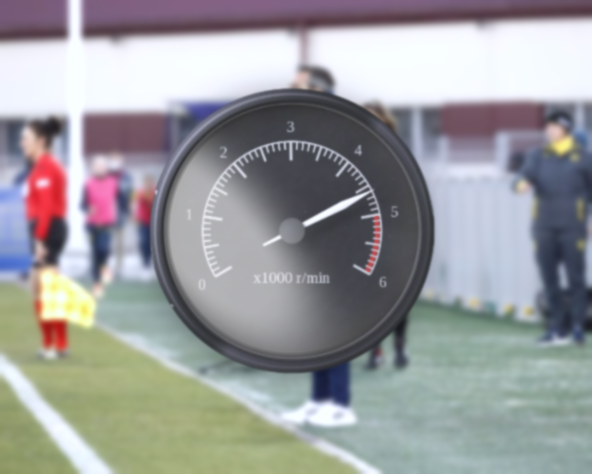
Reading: 4600 rpm
